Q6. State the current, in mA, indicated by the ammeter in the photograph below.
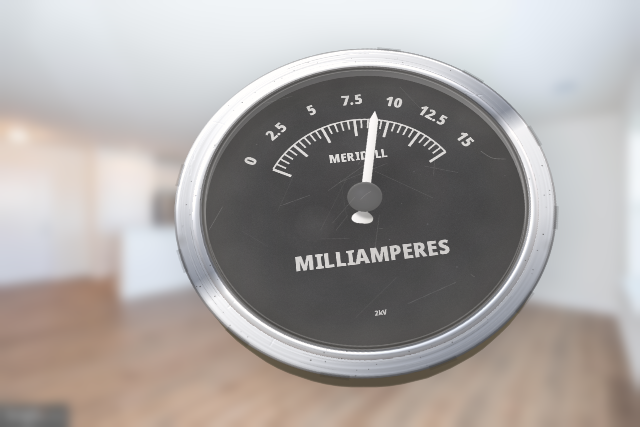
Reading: 9 mA
